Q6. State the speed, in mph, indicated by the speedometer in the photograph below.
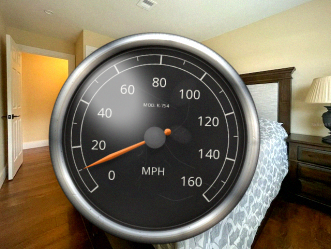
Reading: 10 mph
